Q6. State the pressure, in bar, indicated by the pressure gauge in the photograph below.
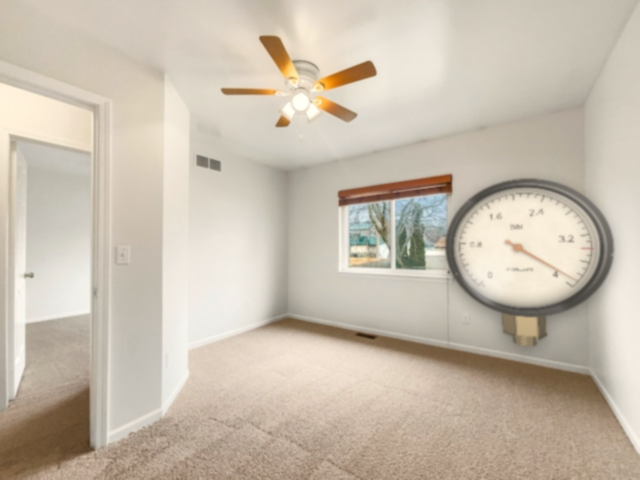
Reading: 3.9 bar
